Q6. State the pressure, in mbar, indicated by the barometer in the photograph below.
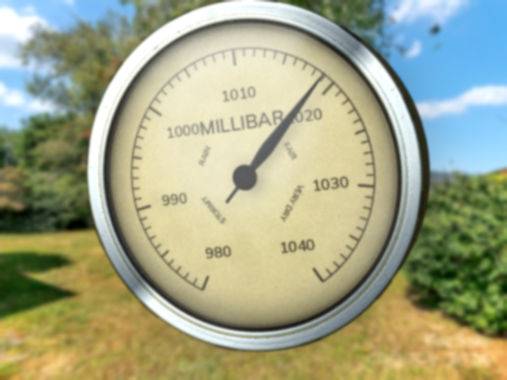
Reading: 1019 mbar
